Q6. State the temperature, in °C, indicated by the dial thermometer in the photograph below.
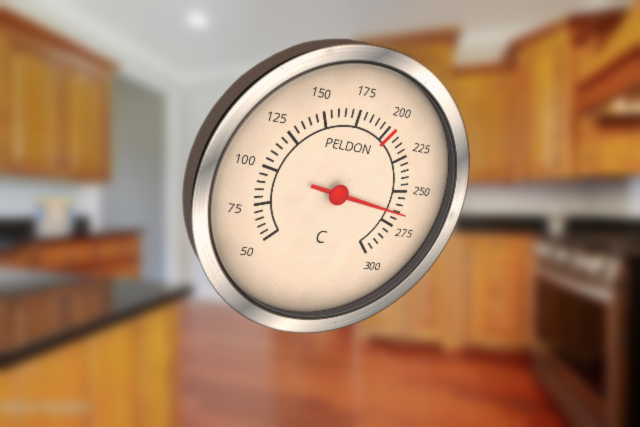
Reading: 265 °C
